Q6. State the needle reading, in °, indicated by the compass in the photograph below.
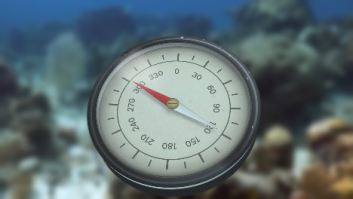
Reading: 300 °
